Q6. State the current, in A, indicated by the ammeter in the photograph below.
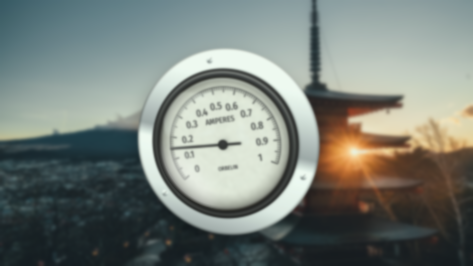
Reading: 0.15 A
